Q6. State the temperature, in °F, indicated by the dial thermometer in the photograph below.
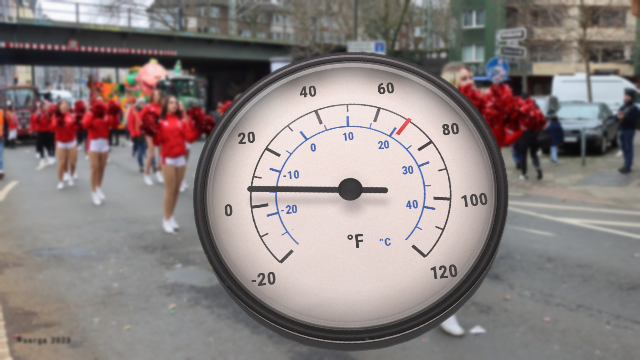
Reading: 5 °F
